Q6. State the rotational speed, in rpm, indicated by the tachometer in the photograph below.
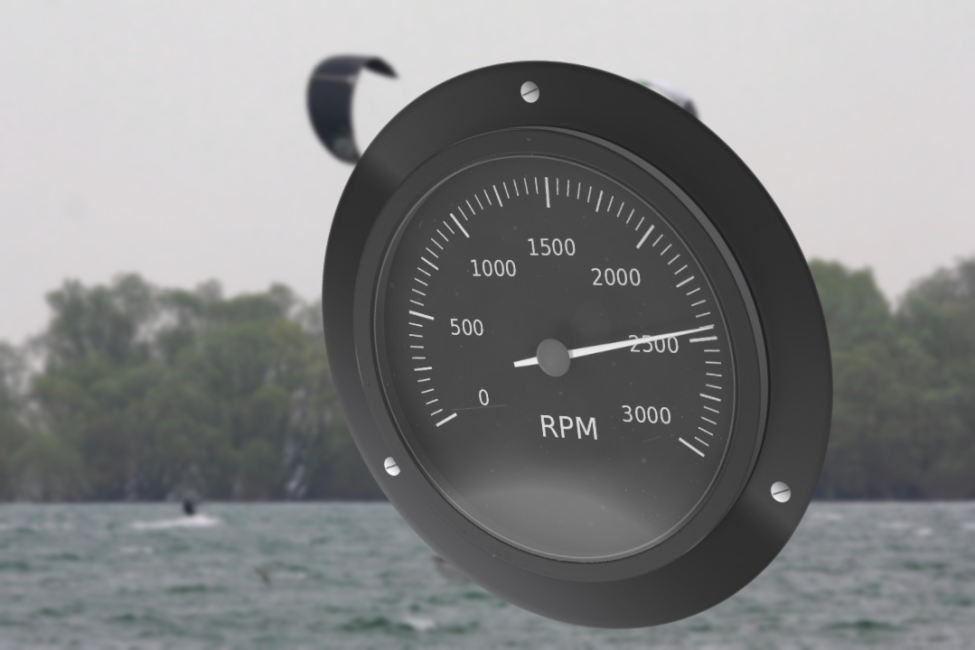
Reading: 2450 rpm
